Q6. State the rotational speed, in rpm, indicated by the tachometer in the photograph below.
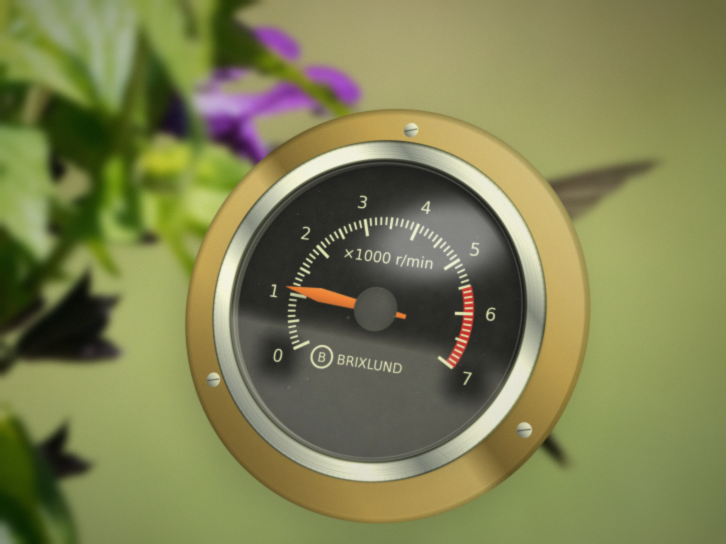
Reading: 1100 rpm
